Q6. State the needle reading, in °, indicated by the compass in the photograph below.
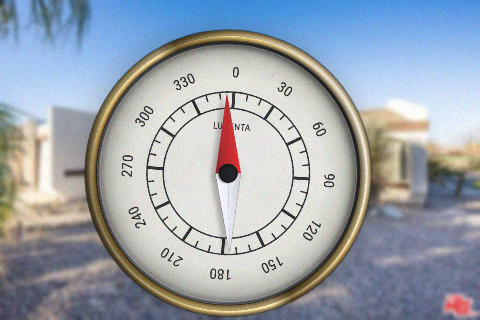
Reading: 355 °
